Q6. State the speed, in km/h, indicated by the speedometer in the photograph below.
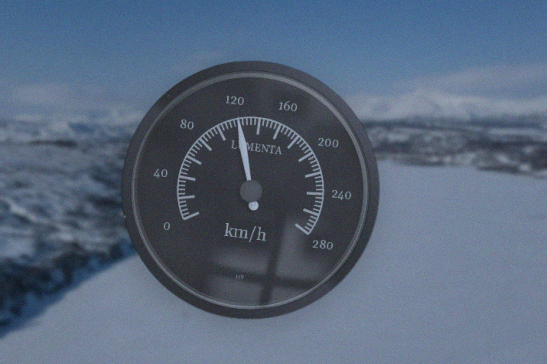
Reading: 120 km/h
